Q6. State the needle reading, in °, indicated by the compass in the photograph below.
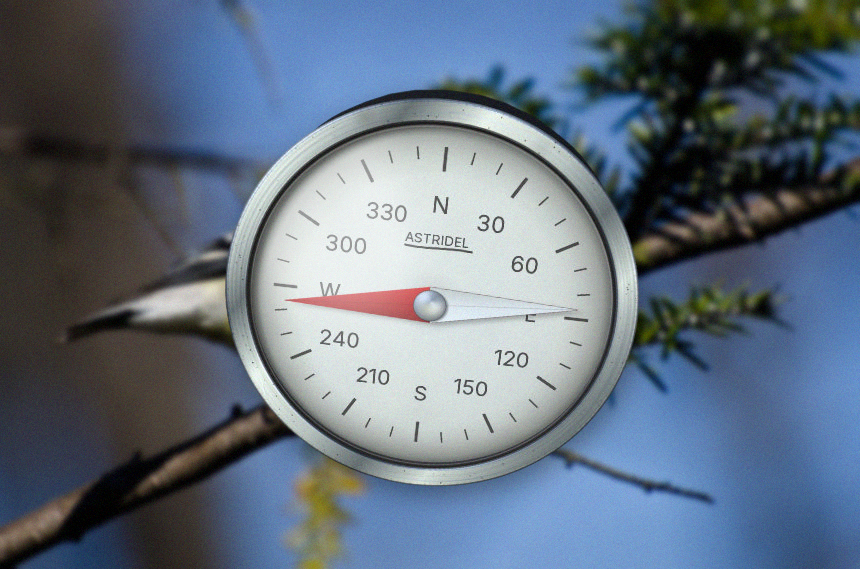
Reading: 265 °
